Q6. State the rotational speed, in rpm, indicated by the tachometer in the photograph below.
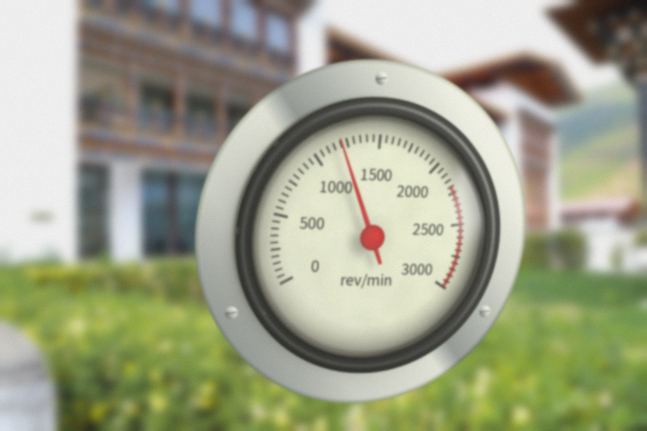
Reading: 1200 rpm
